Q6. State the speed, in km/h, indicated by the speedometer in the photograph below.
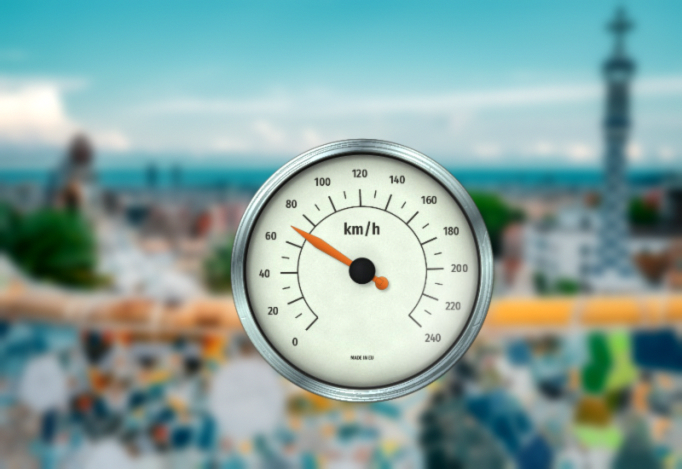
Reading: 70 km/h
